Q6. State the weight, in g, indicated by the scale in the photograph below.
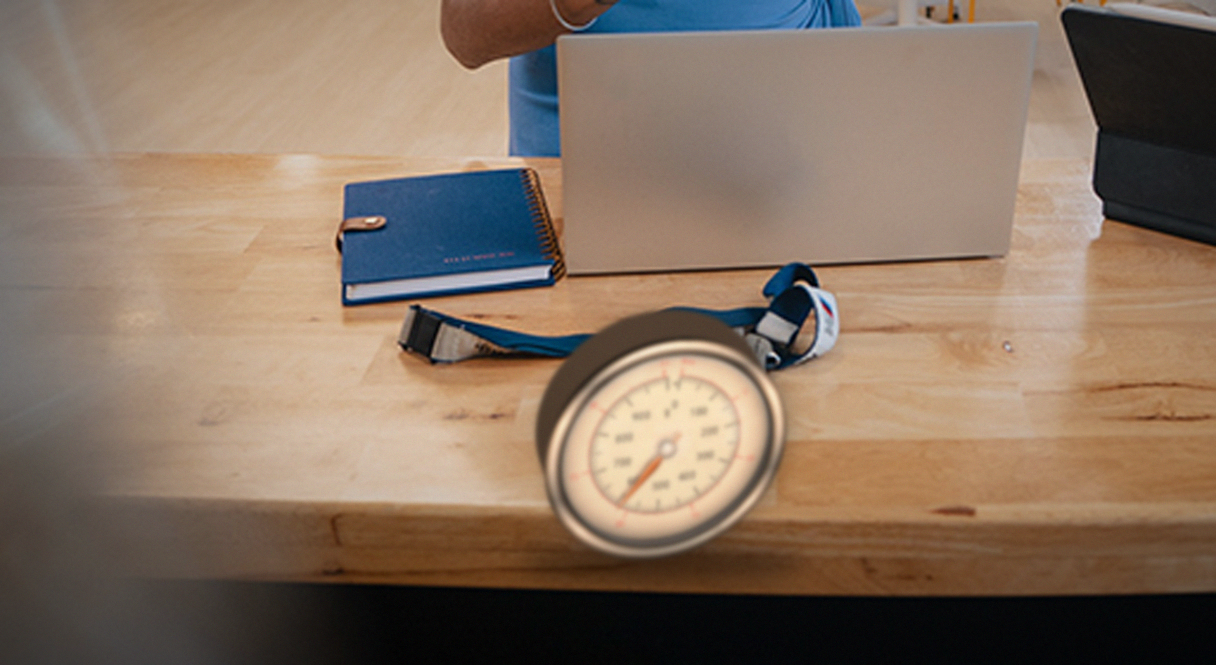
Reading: 600 g
